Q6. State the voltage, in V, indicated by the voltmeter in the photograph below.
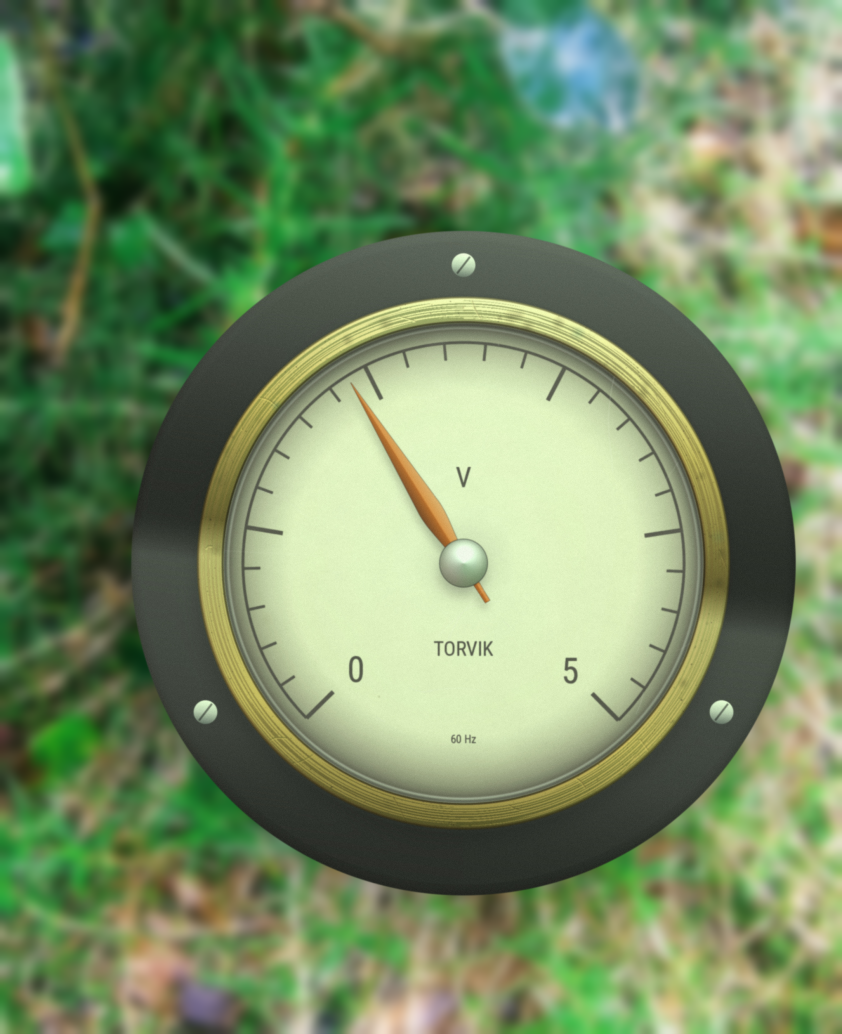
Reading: 1.9 V
